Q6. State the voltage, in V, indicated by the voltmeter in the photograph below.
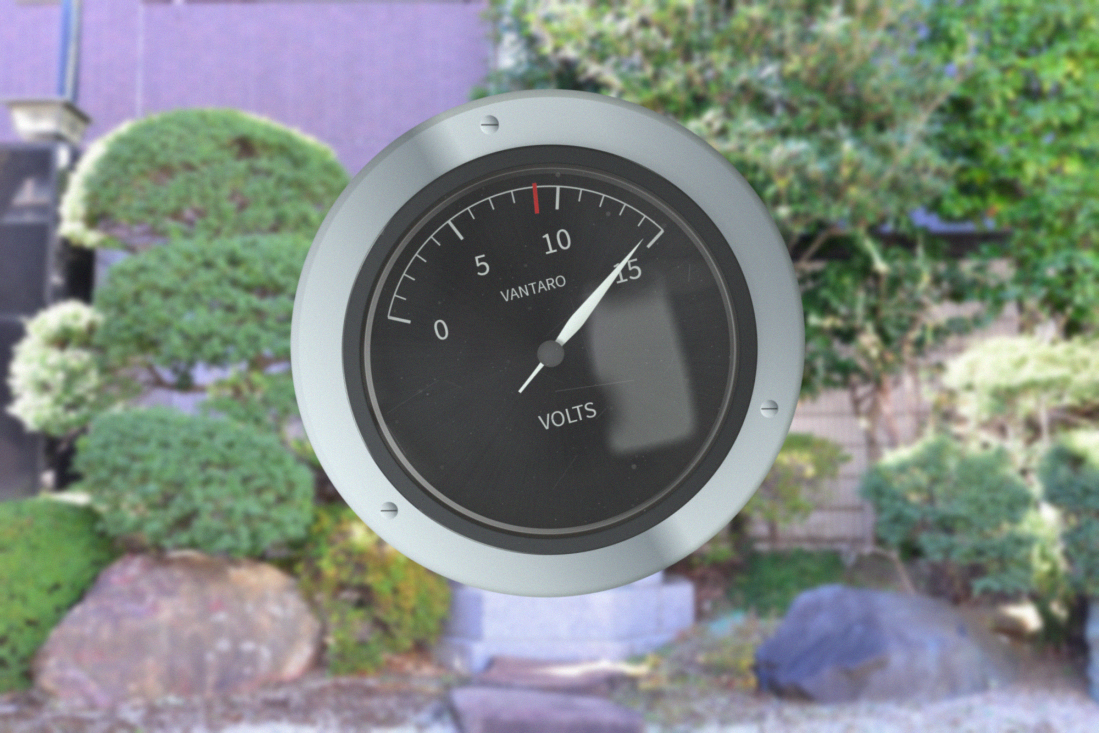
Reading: 14.5 V
